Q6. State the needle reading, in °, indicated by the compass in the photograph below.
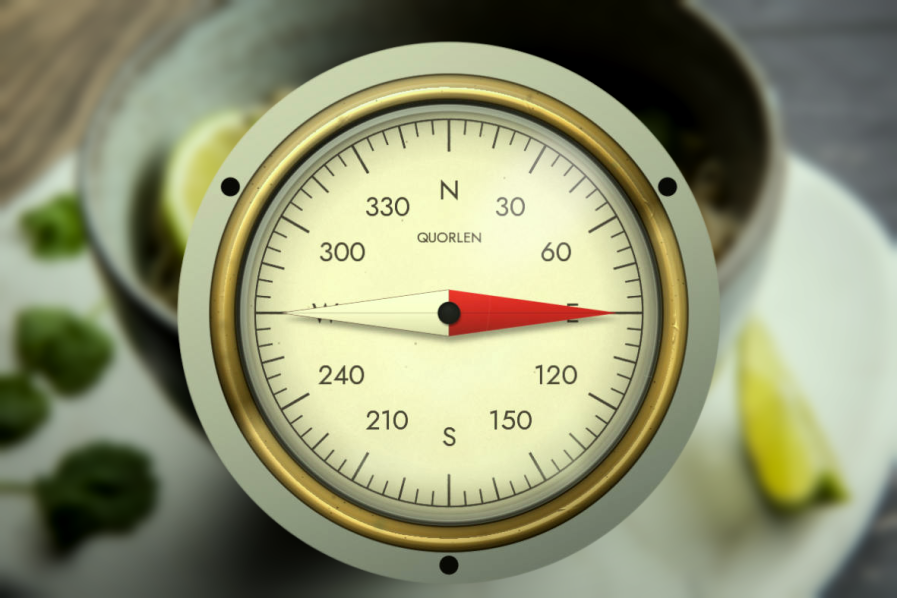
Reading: 90 °
